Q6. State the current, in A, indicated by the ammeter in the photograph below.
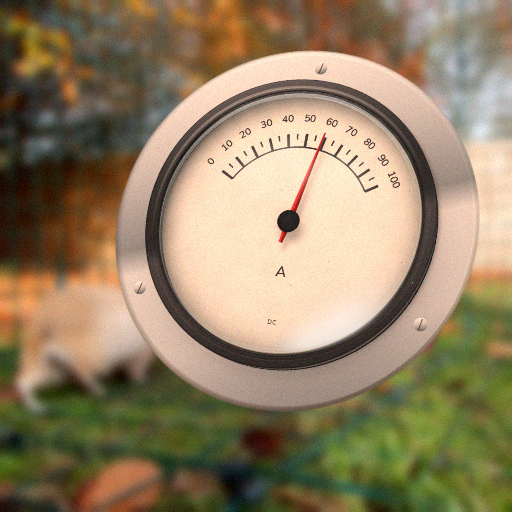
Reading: 60 A
